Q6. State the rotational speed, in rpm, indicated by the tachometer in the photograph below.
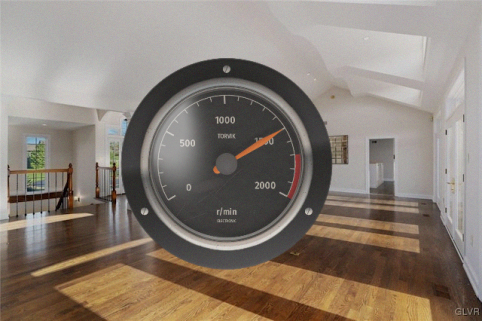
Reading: 1500 rpm
